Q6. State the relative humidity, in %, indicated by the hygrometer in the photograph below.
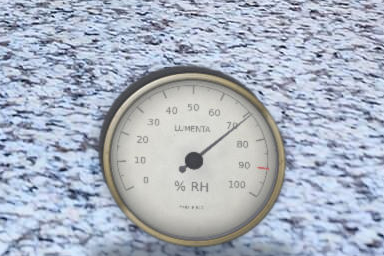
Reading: 70 %
